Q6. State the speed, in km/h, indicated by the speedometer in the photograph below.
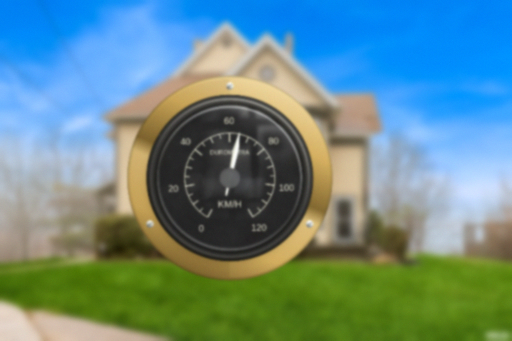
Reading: 65 km/h
